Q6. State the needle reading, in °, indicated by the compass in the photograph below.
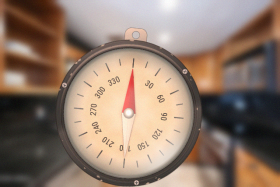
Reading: 0 °
